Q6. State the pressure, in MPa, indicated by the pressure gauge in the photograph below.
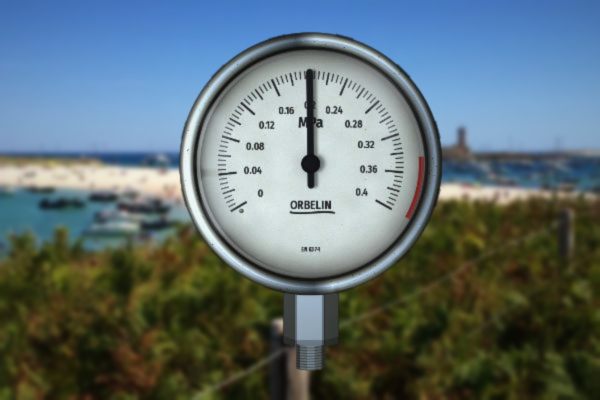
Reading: 0.2 MPa
